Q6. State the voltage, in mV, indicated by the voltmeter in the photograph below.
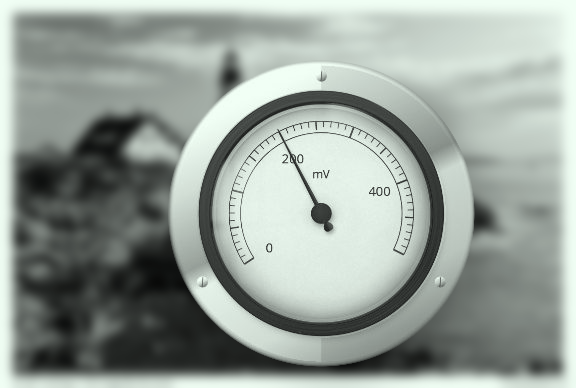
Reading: 200 mV
